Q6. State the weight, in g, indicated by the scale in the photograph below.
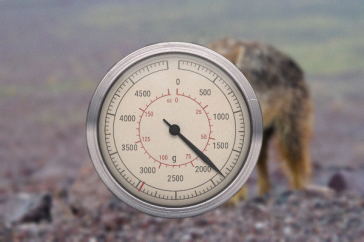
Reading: 1850 g
